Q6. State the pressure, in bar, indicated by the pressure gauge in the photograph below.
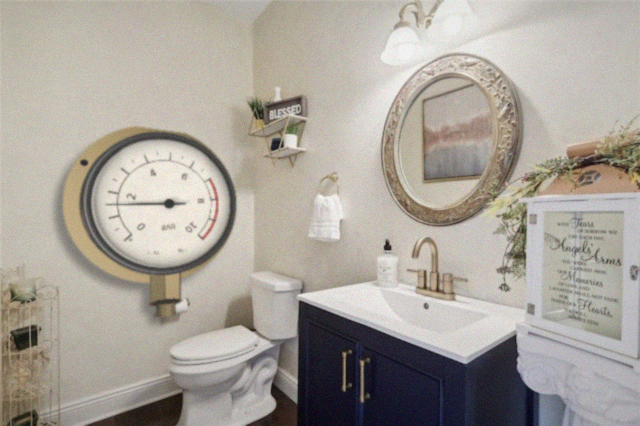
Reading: 1.5 bar
